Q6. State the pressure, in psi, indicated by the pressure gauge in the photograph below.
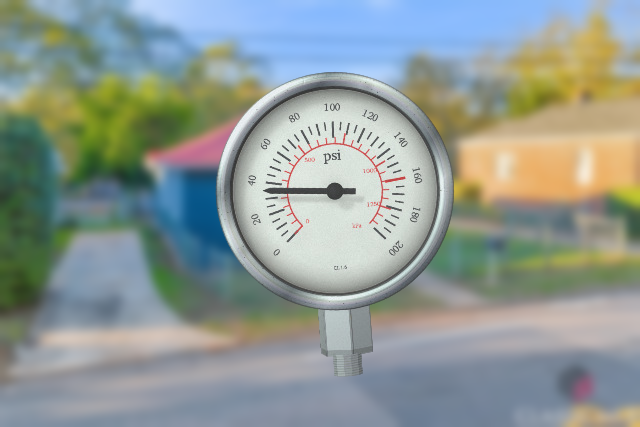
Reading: 35 psi
